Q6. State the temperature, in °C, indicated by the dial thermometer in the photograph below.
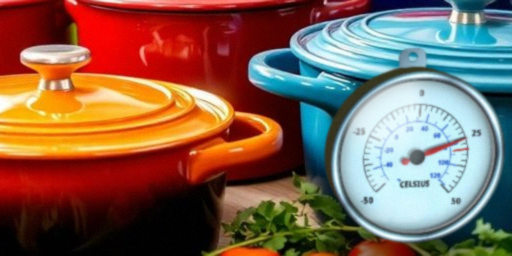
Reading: 25 °C
